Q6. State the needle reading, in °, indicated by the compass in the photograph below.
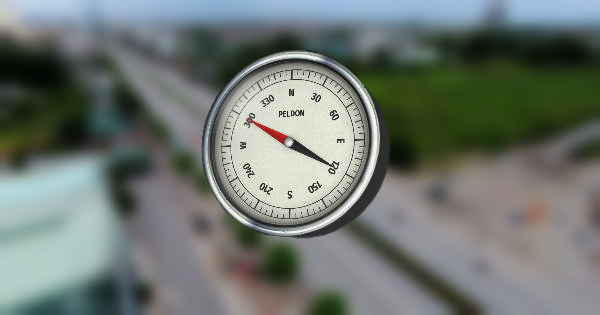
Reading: 300 °
